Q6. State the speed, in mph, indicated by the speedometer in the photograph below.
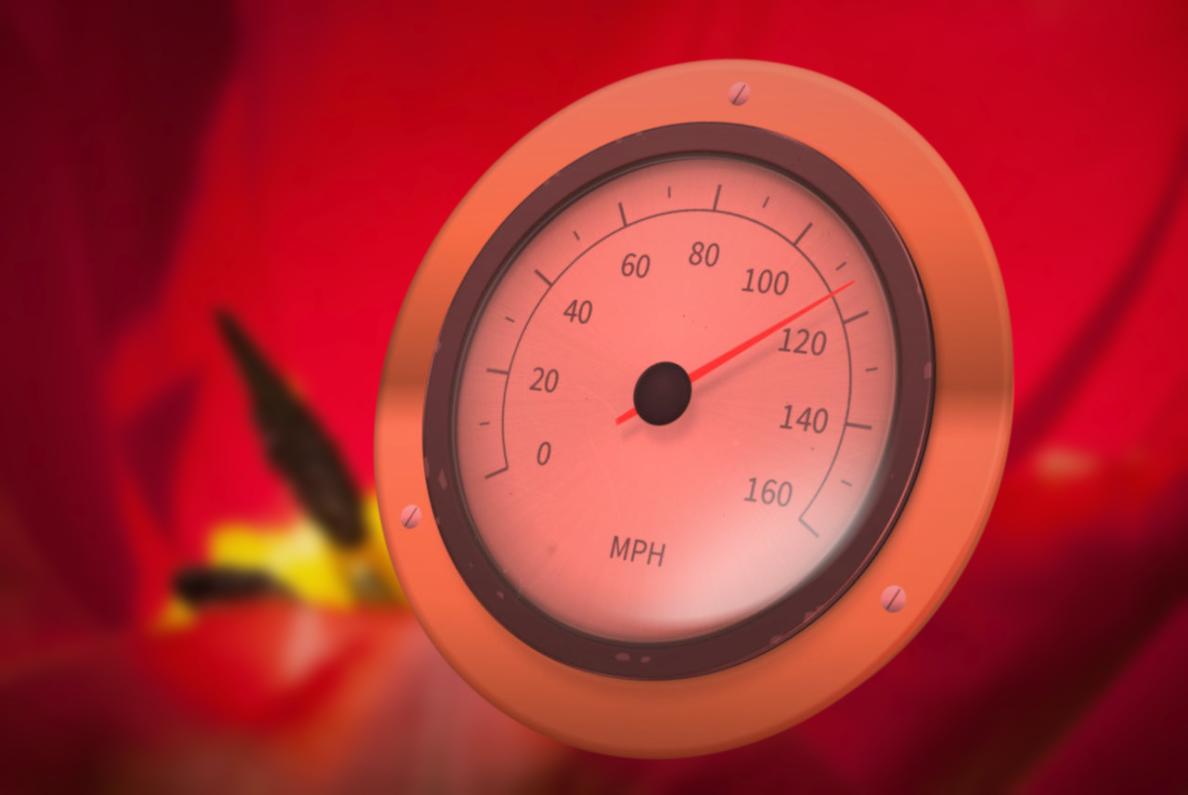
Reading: 115 mph
